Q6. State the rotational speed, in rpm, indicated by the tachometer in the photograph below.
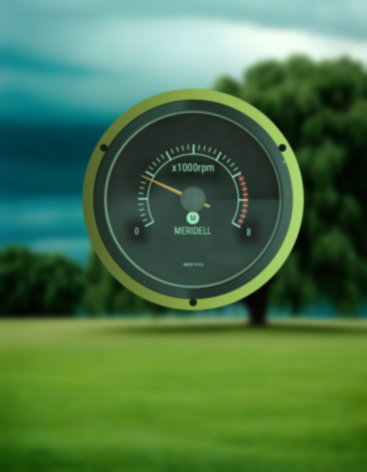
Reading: 1800 rpm
